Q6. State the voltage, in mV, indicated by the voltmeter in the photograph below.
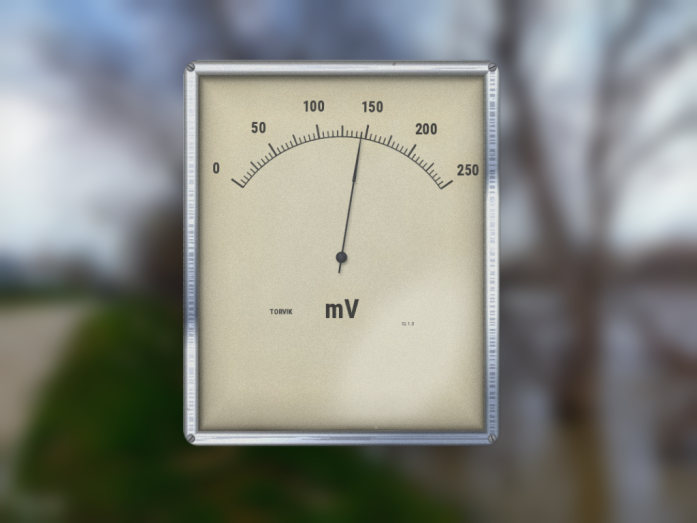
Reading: 145 mV
